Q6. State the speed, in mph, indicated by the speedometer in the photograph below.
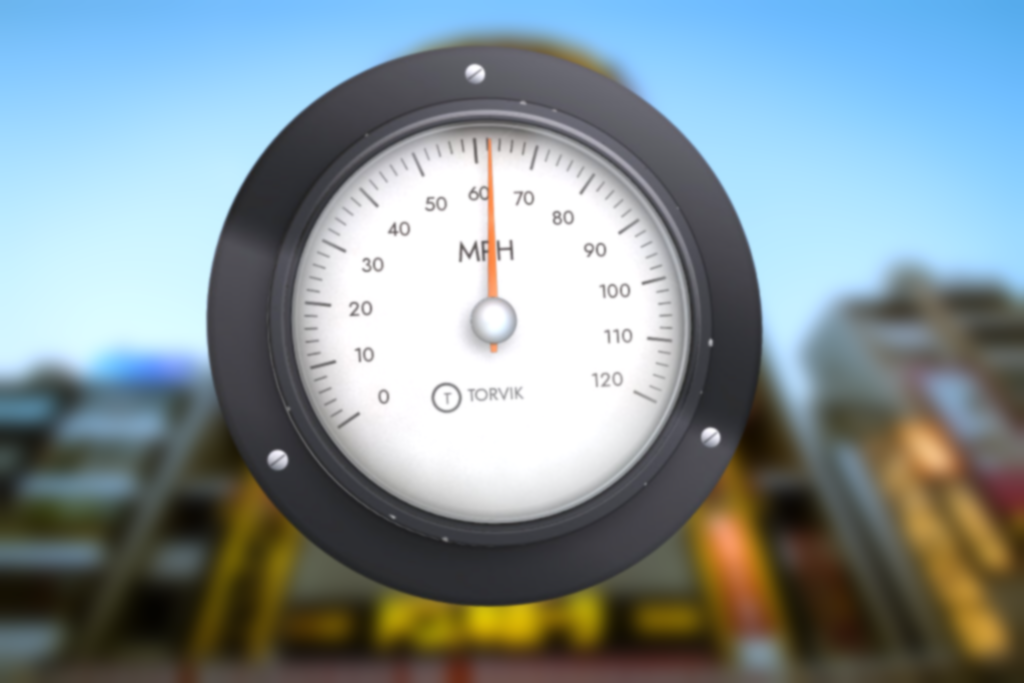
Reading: 62 mph
